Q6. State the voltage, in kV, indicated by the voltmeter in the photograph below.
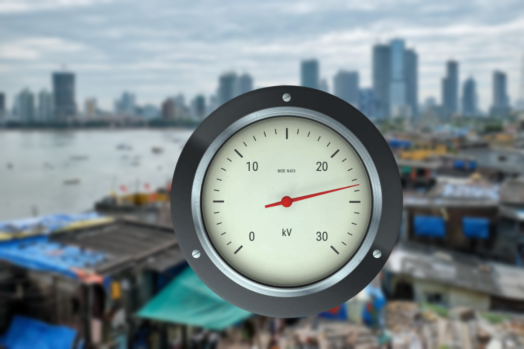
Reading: 23.5 kV
